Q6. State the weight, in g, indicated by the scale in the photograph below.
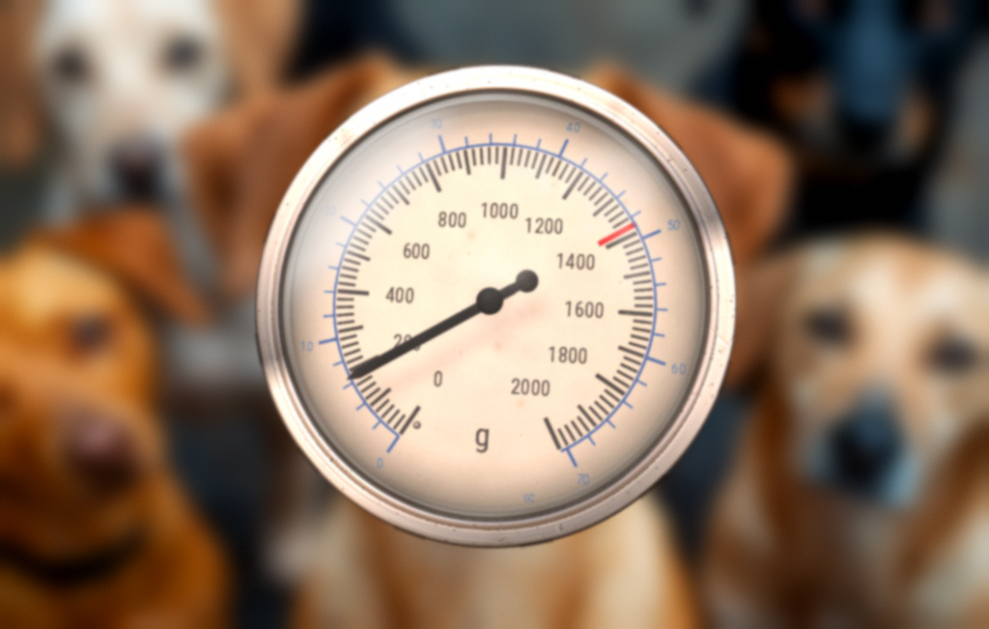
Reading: 180 g
